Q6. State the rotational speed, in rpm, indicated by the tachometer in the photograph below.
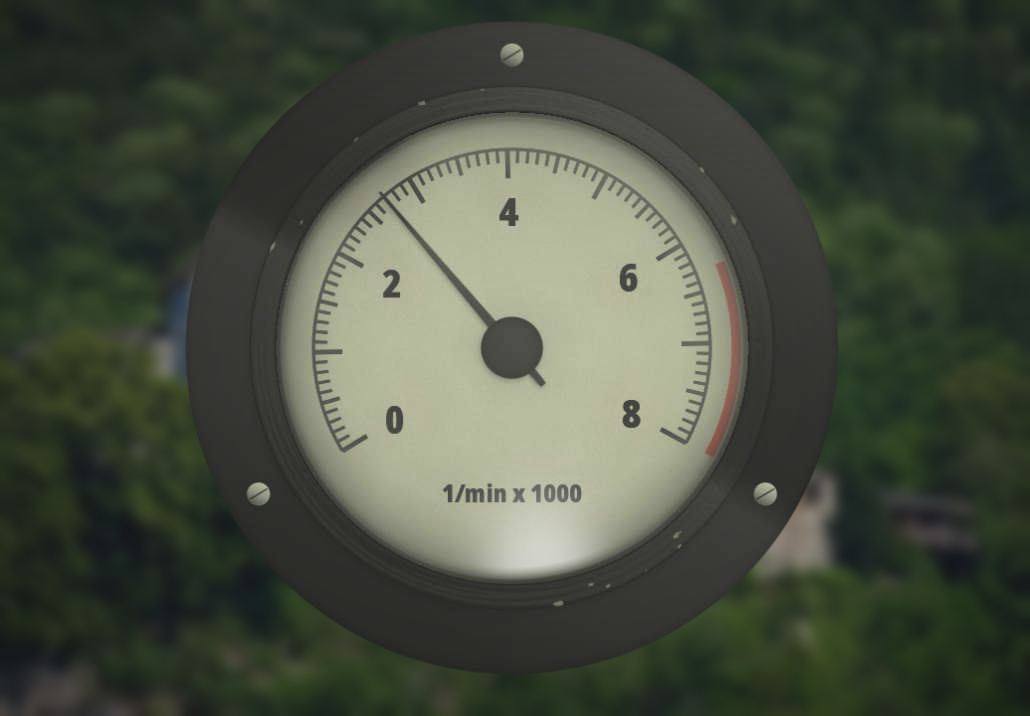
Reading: 2700 rpm
